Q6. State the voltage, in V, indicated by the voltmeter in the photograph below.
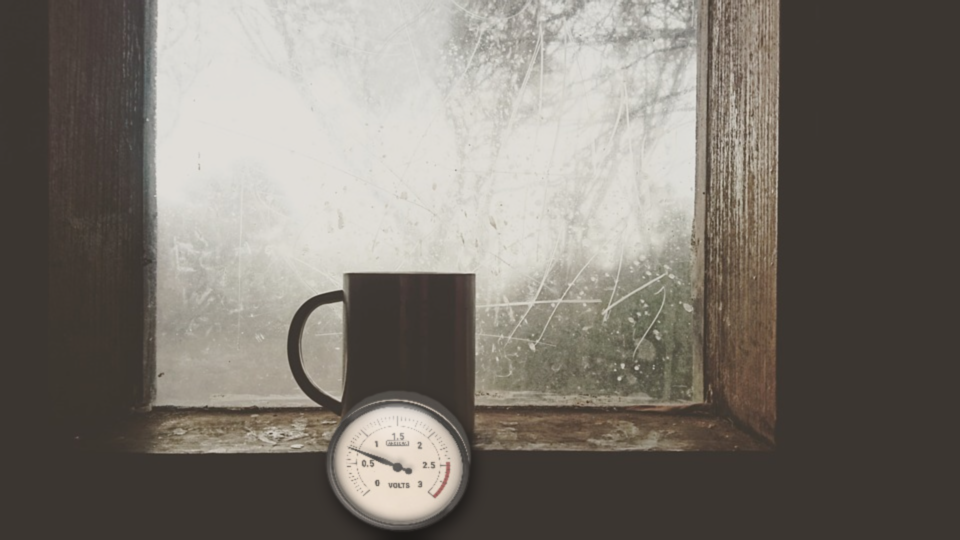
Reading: 0.75 V
